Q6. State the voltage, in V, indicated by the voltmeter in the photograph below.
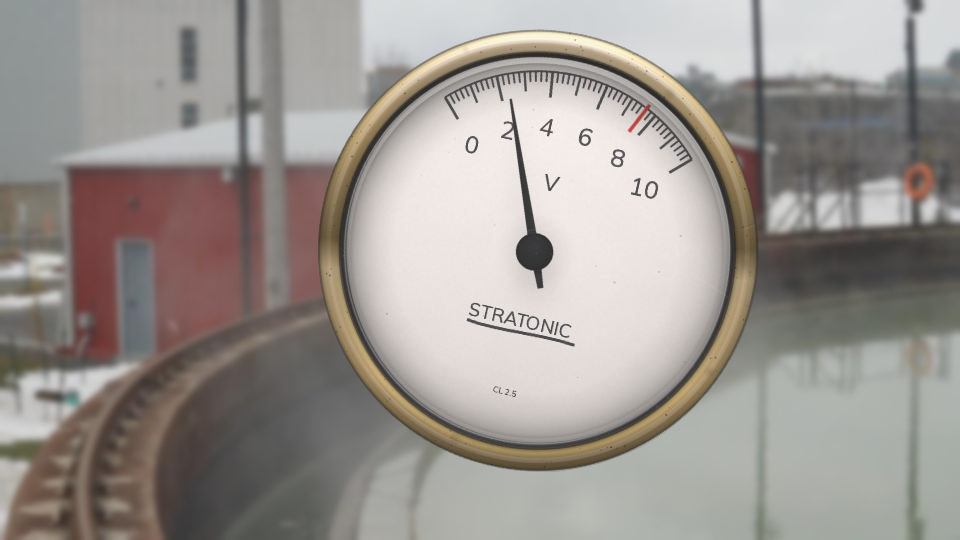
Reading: 2.4 V
